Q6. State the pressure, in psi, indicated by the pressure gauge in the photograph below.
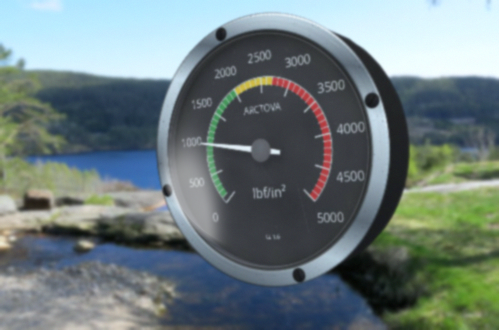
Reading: 1000 psi
